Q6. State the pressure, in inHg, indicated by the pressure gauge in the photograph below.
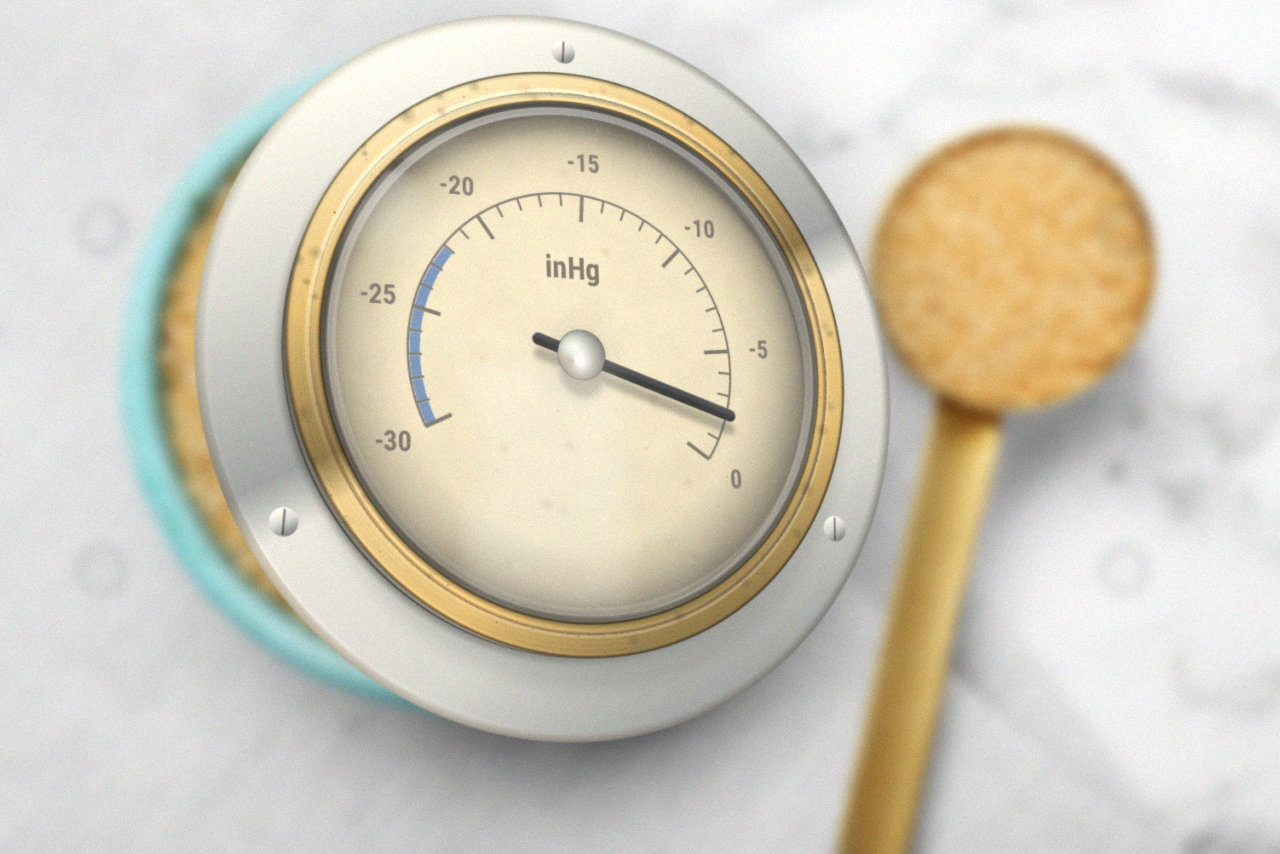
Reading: -2 inHg
